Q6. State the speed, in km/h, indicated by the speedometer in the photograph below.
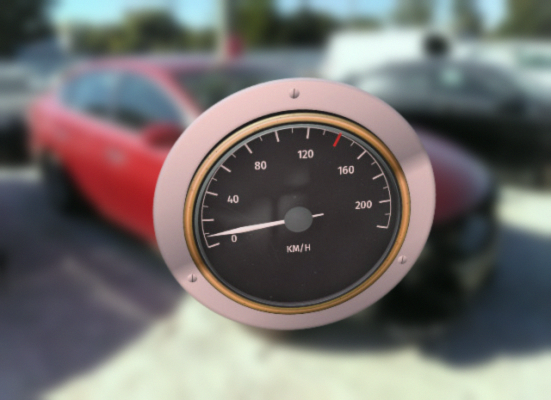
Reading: 10 km/h
